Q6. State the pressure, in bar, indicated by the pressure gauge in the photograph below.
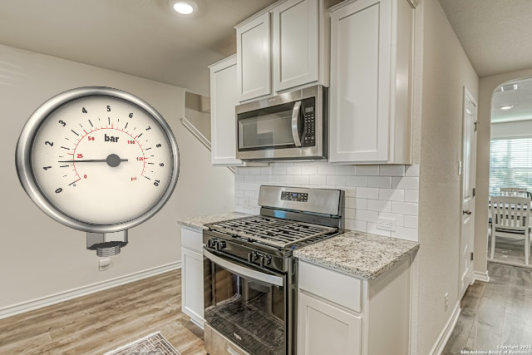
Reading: 1.25 bar
